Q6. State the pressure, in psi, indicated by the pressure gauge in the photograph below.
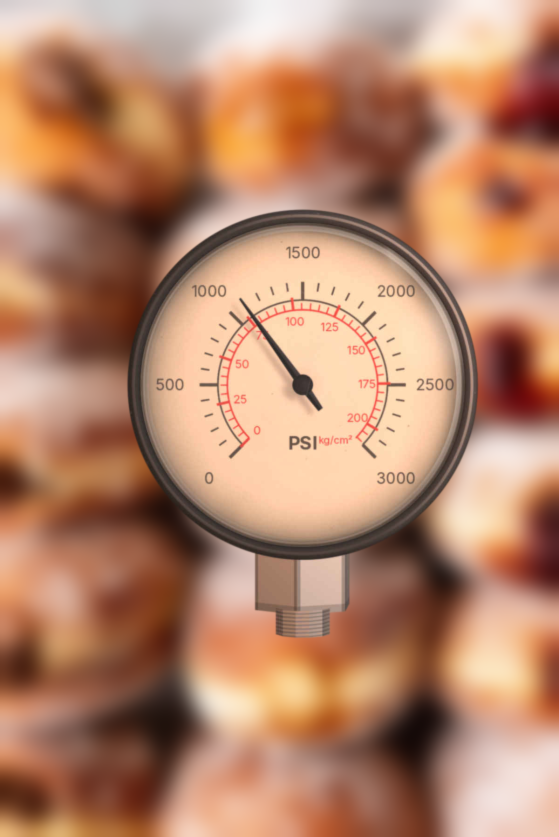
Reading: 1100 psi
